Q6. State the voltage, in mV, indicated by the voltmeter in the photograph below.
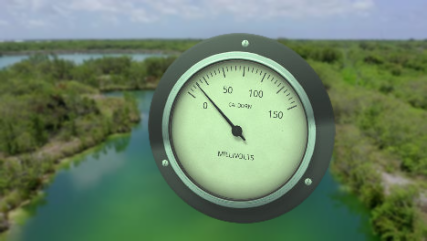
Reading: 15 mV
